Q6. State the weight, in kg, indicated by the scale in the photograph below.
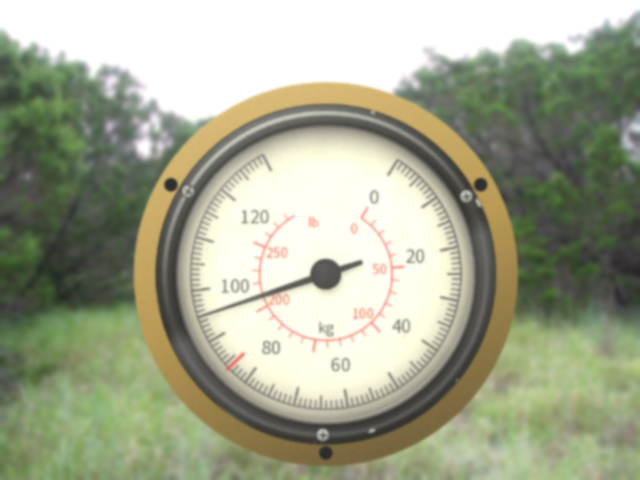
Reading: 95 kg
